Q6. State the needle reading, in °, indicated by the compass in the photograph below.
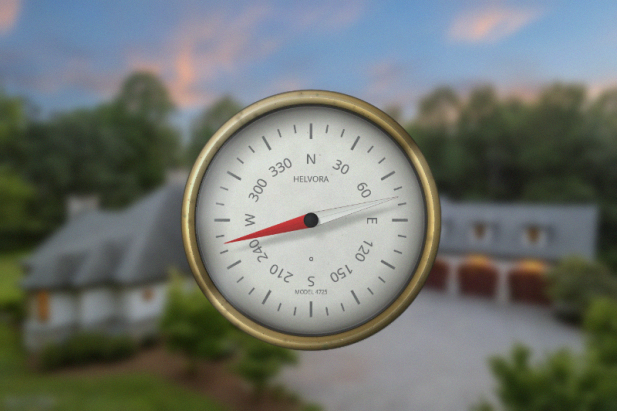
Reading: 255 °
